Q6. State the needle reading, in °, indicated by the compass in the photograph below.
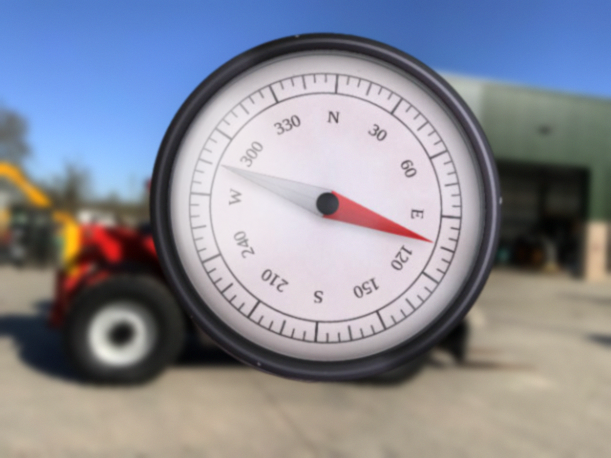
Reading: 105 °
